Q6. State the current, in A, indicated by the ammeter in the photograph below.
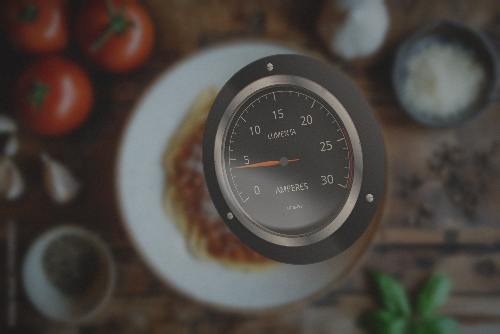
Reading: 4 A
